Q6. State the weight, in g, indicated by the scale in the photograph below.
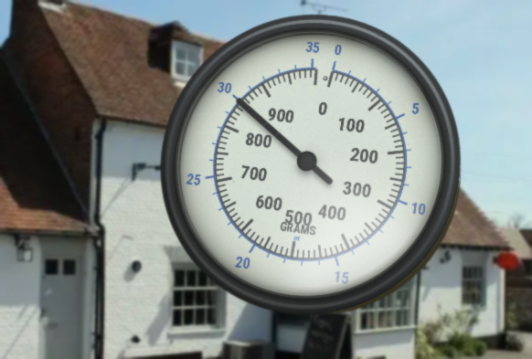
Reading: 850 g
